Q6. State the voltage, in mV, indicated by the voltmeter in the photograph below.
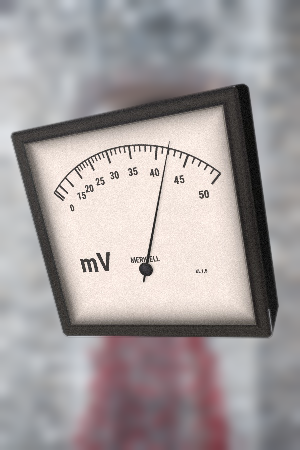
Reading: 42 mV
